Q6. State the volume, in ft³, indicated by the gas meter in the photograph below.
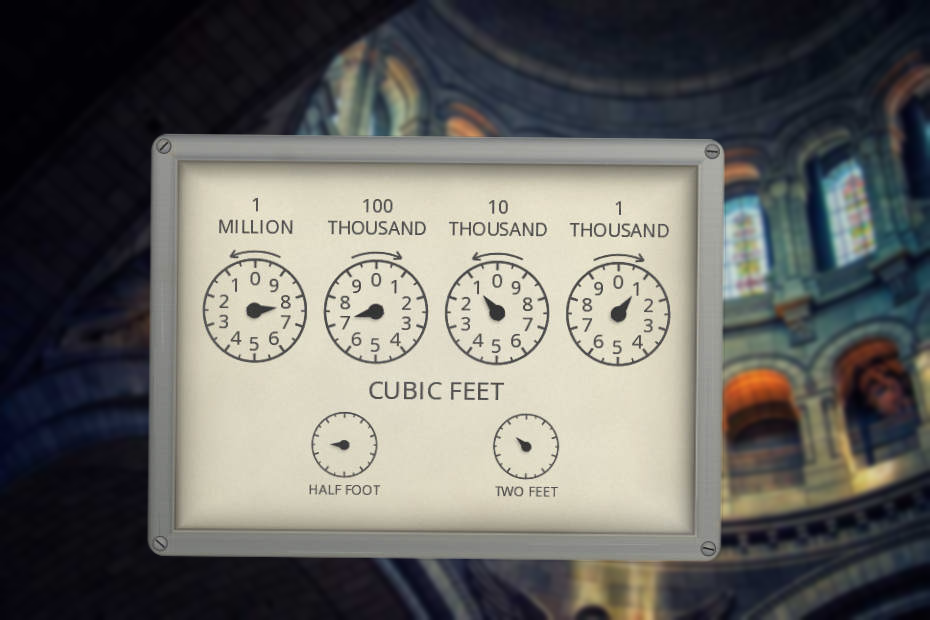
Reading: 771100 ft³
